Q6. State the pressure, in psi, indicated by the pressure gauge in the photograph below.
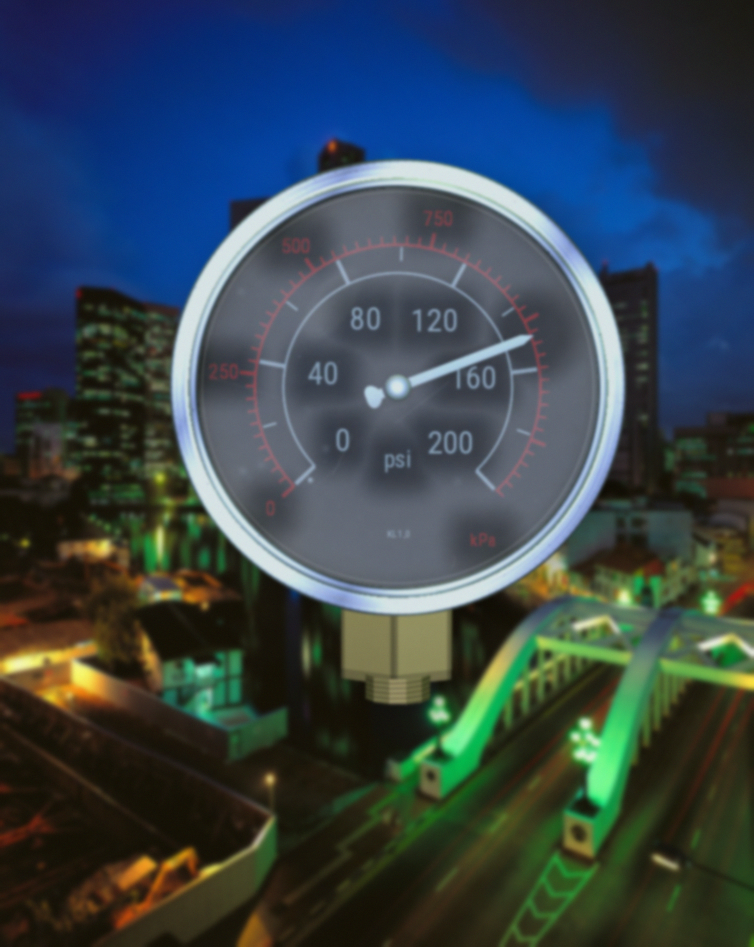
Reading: 150 psi
